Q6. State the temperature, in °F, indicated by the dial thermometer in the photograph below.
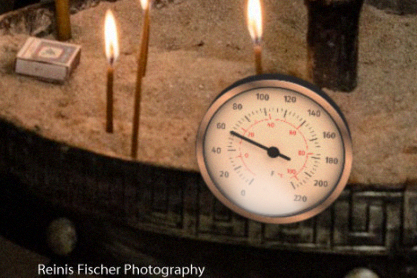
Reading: 60 °F
